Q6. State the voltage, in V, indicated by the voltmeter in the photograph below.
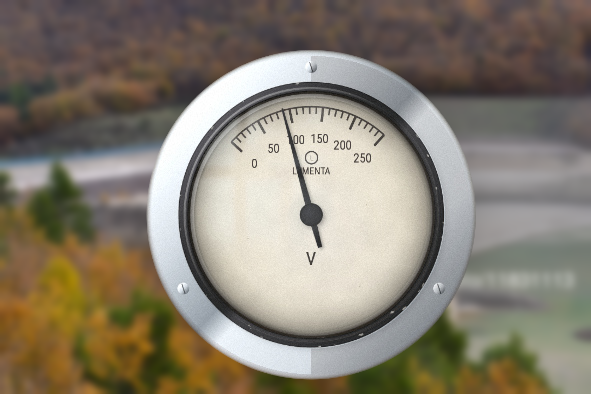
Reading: 90 V
